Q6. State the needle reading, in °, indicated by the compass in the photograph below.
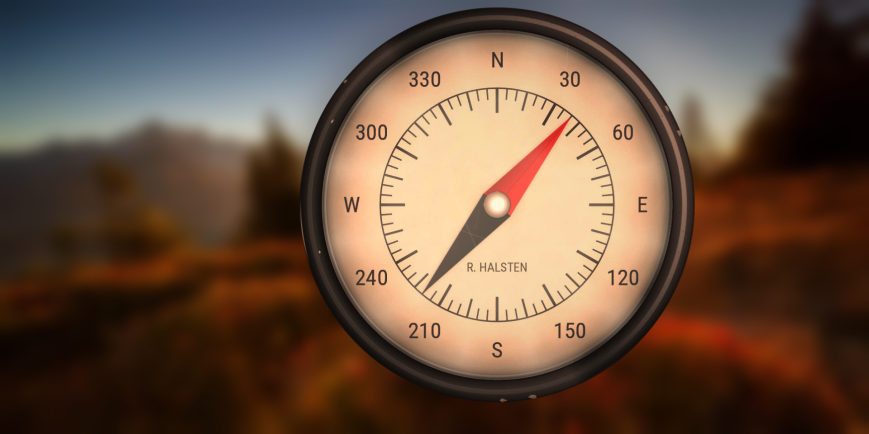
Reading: 40 °
